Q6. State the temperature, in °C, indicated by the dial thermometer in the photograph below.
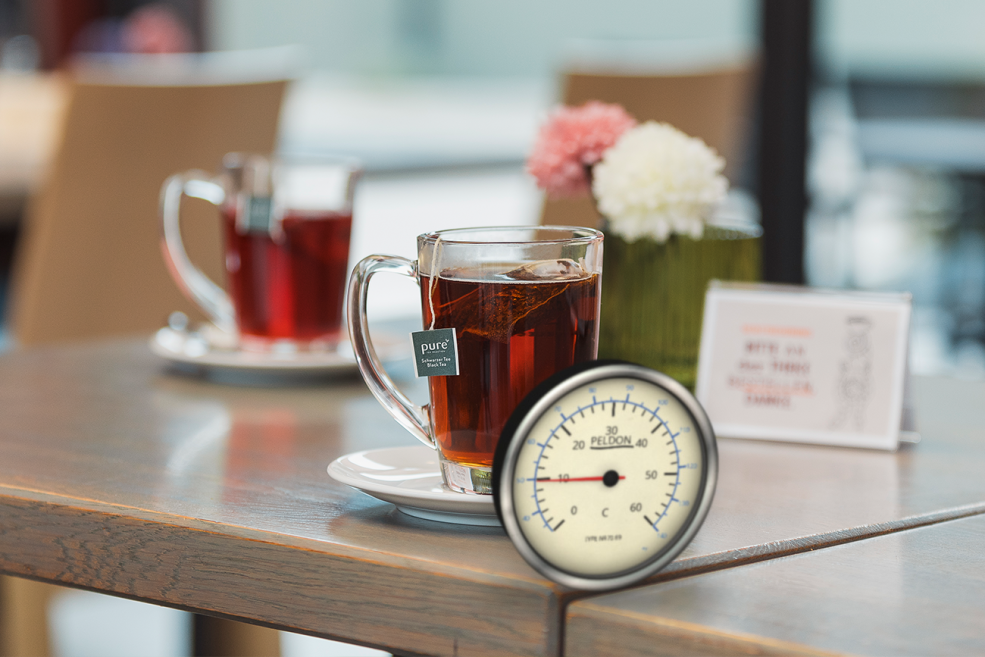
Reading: 10 °C
